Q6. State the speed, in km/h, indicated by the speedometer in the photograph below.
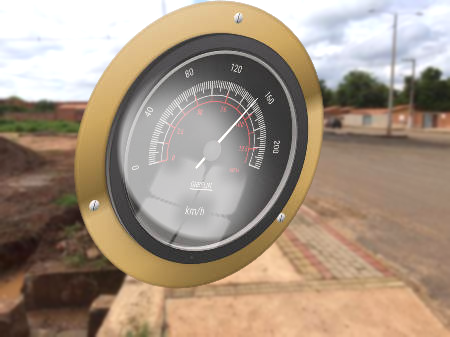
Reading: 150 km/h
